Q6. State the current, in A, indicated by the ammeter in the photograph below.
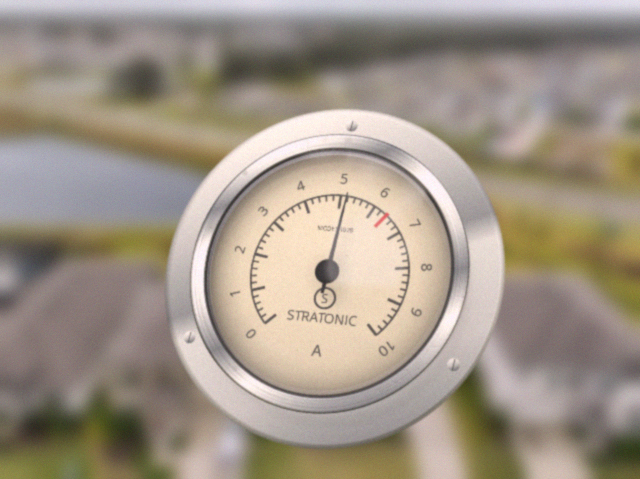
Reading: 5.2 A
